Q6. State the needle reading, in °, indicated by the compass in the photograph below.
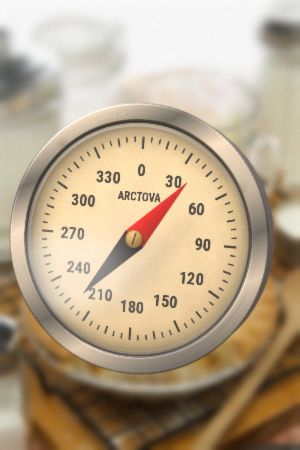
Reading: 40 °
